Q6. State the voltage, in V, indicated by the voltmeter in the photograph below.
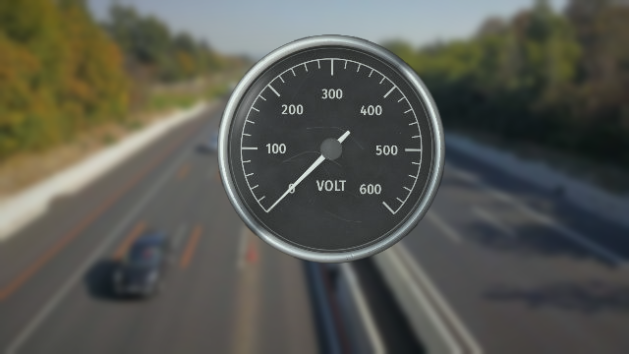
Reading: 0 V
